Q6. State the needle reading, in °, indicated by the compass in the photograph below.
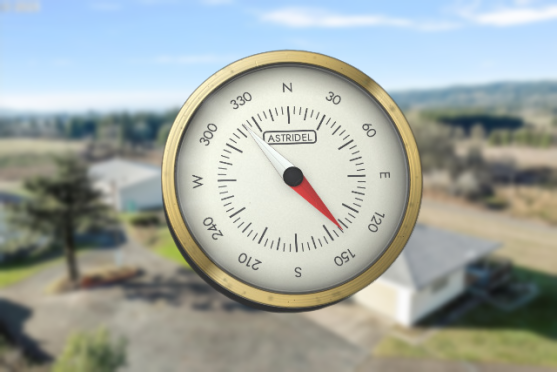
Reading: 140 °
